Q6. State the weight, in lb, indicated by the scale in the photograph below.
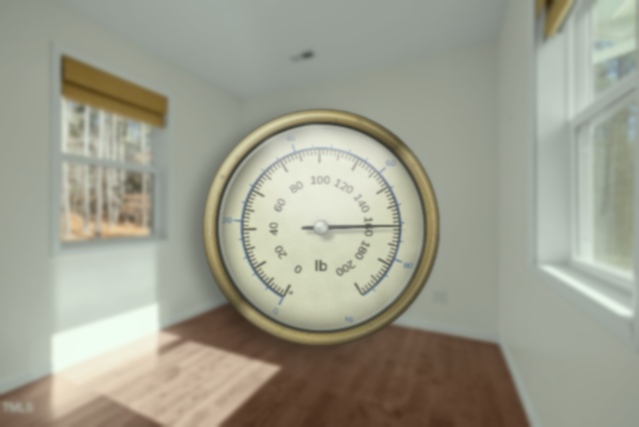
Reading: 160 lb
